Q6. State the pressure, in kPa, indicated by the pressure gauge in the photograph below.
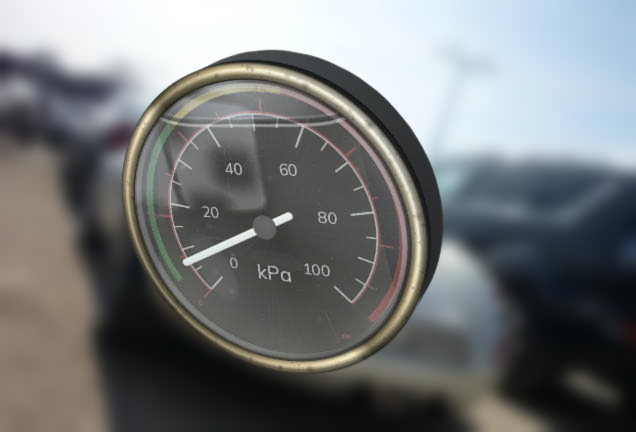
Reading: 7.5 kPa
